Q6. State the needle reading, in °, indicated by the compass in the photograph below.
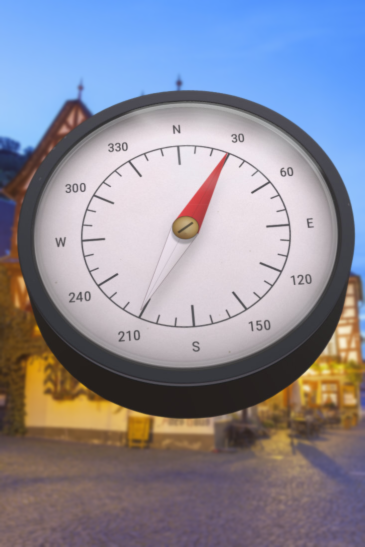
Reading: 30 °
